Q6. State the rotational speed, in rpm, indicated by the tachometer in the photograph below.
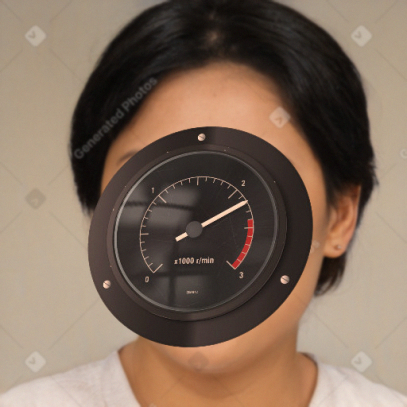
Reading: 2200 rpm
